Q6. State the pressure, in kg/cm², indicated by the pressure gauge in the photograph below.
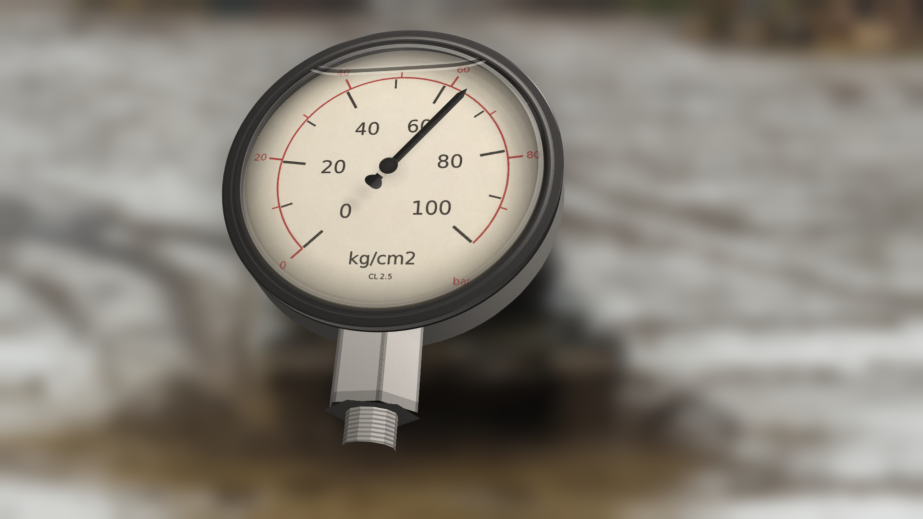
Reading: 65 kg/cm²
